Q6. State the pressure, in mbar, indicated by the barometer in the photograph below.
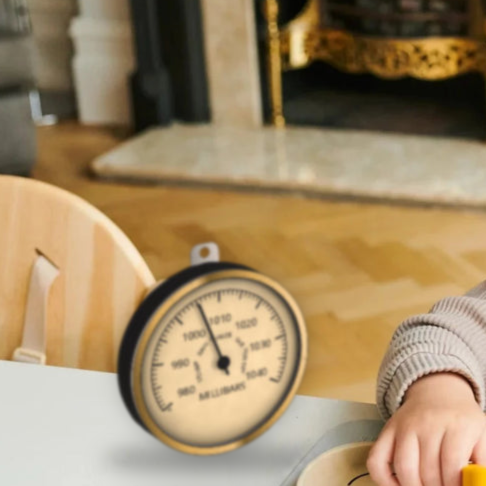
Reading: 1005 mbar
